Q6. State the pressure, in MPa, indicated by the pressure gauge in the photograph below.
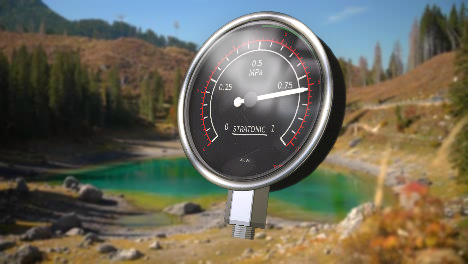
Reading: 0.8 MPa
